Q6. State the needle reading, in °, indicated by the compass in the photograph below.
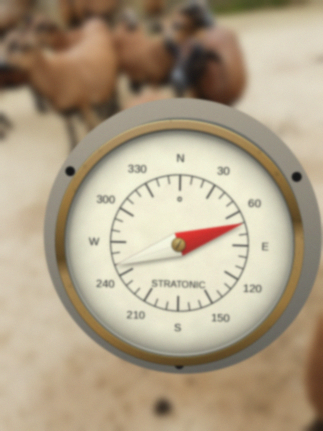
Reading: 70 °
